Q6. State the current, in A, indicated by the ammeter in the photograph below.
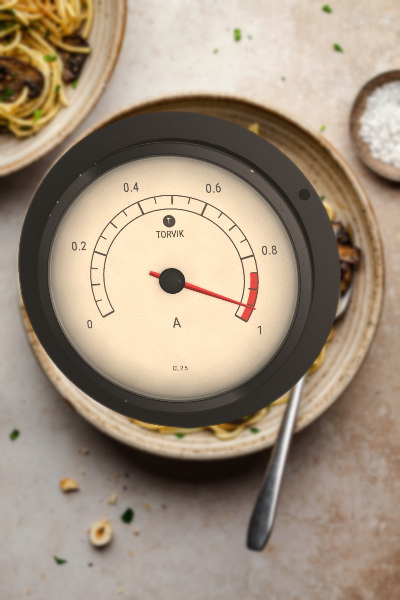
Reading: 0.95 A
